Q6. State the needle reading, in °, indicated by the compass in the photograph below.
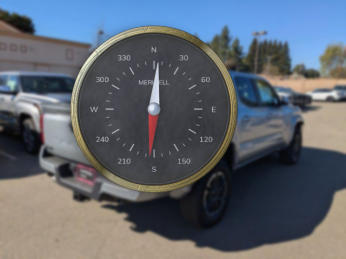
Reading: 185 °
